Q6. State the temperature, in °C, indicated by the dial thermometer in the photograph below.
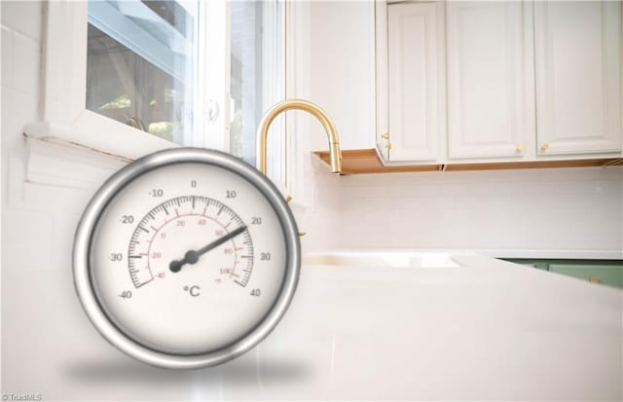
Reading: 20 °C
